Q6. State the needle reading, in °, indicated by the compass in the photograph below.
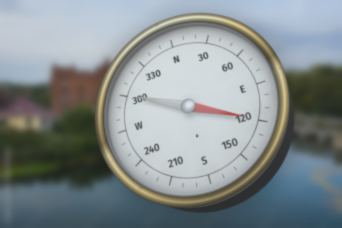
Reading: 120 °
